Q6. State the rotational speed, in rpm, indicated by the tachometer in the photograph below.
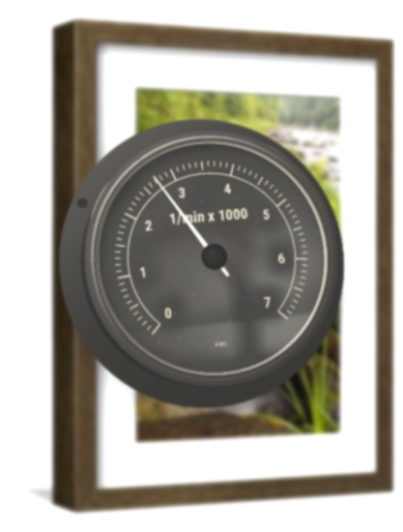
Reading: 2700 rpm
